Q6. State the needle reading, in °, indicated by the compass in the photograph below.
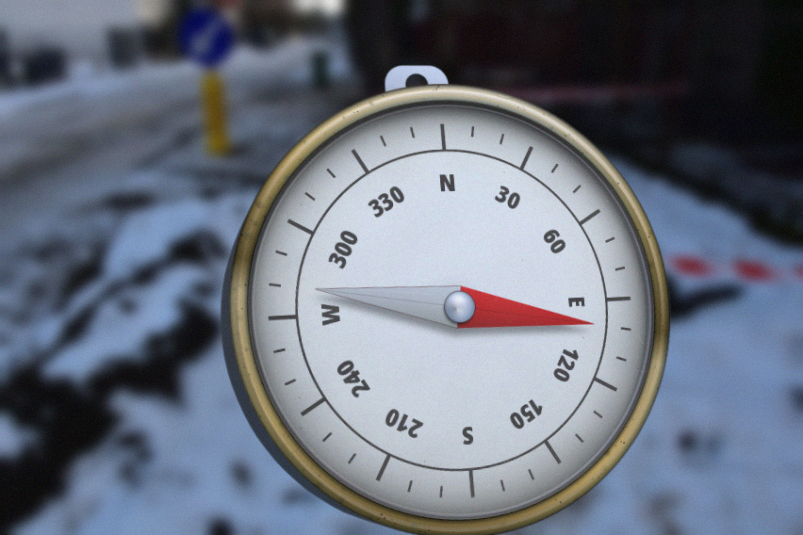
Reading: 100 °
